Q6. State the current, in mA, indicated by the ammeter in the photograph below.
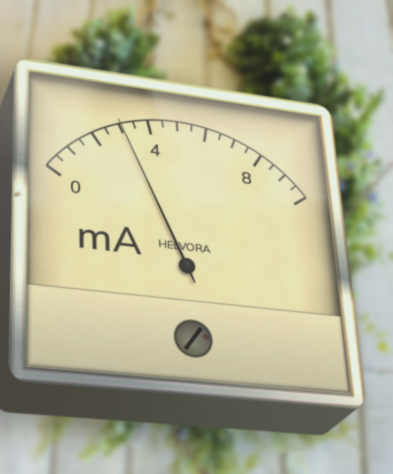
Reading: 3 mA
